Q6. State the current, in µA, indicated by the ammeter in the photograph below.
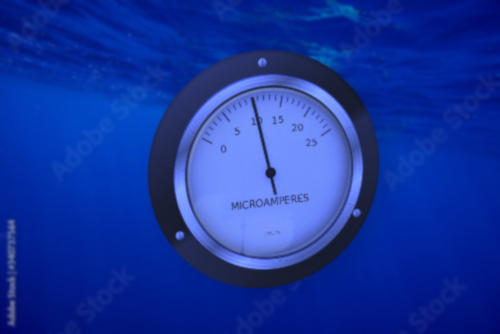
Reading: 10 µA
